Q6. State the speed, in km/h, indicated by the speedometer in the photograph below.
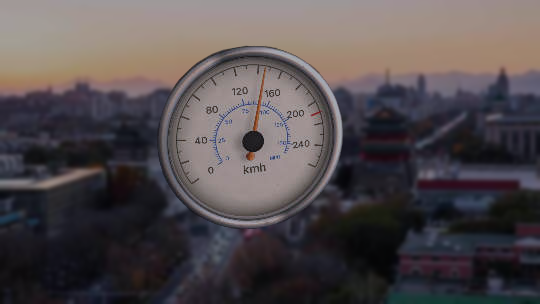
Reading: 145 km/h
